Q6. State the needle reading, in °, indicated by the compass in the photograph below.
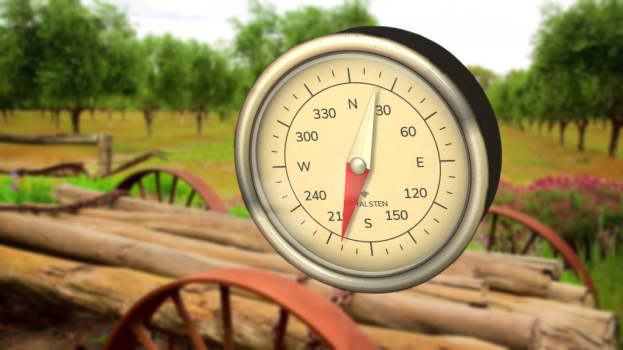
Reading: 200 °
